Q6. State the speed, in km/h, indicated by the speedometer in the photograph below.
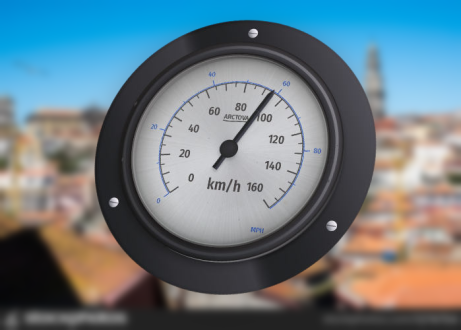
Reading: 95 km/h
